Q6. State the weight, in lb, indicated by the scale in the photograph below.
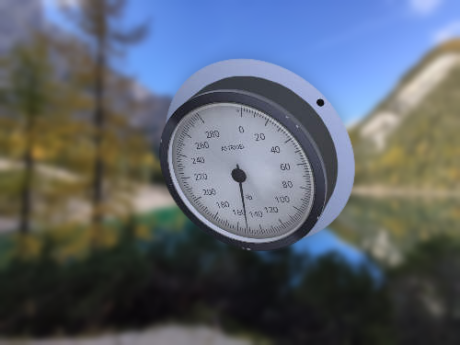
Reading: 150 lb
